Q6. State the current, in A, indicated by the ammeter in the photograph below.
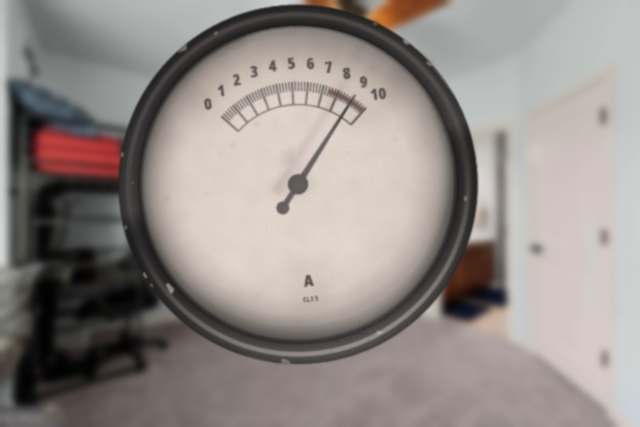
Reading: 9 A
